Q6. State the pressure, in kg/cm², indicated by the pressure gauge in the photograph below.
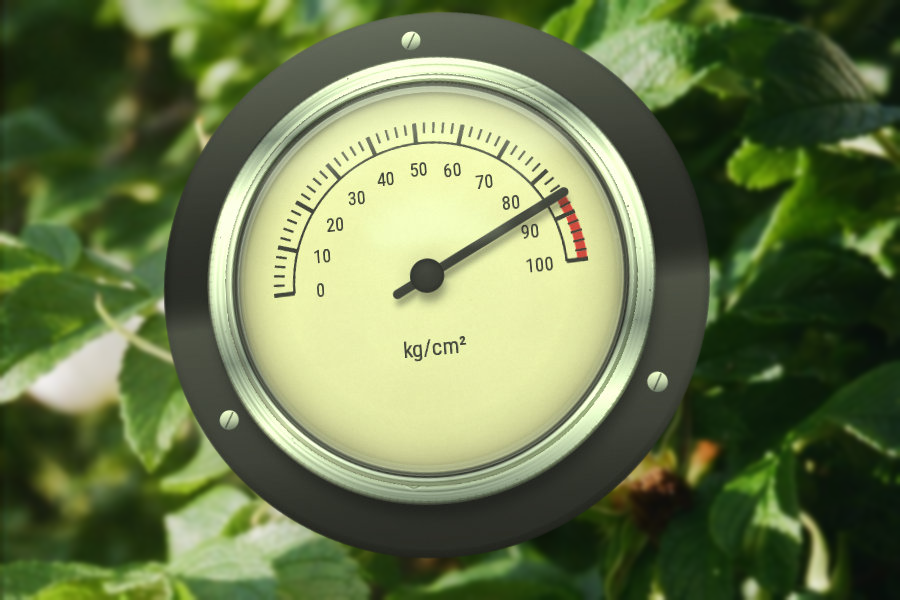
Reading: 86 kg/cm²
